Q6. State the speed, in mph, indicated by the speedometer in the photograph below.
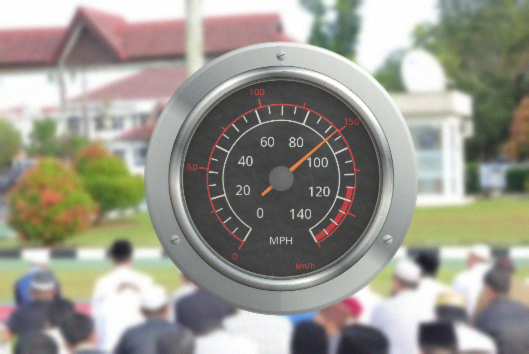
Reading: 92.5 mph
